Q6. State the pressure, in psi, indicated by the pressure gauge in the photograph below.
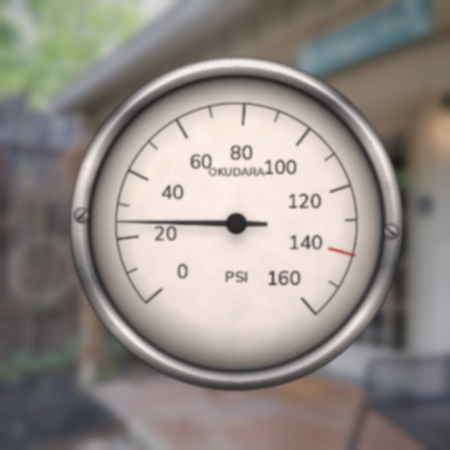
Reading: 25 psi
